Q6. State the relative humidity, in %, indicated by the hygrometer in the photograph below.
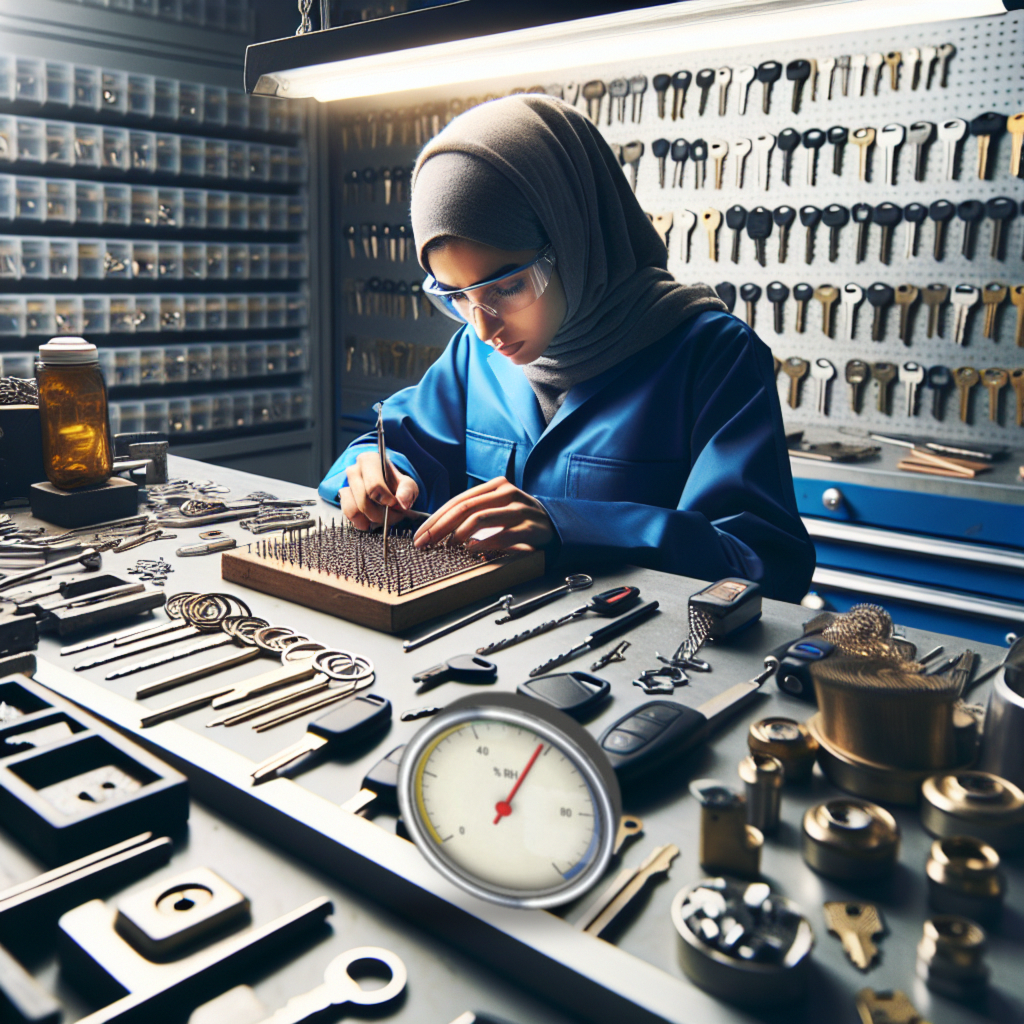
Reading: 58 %
